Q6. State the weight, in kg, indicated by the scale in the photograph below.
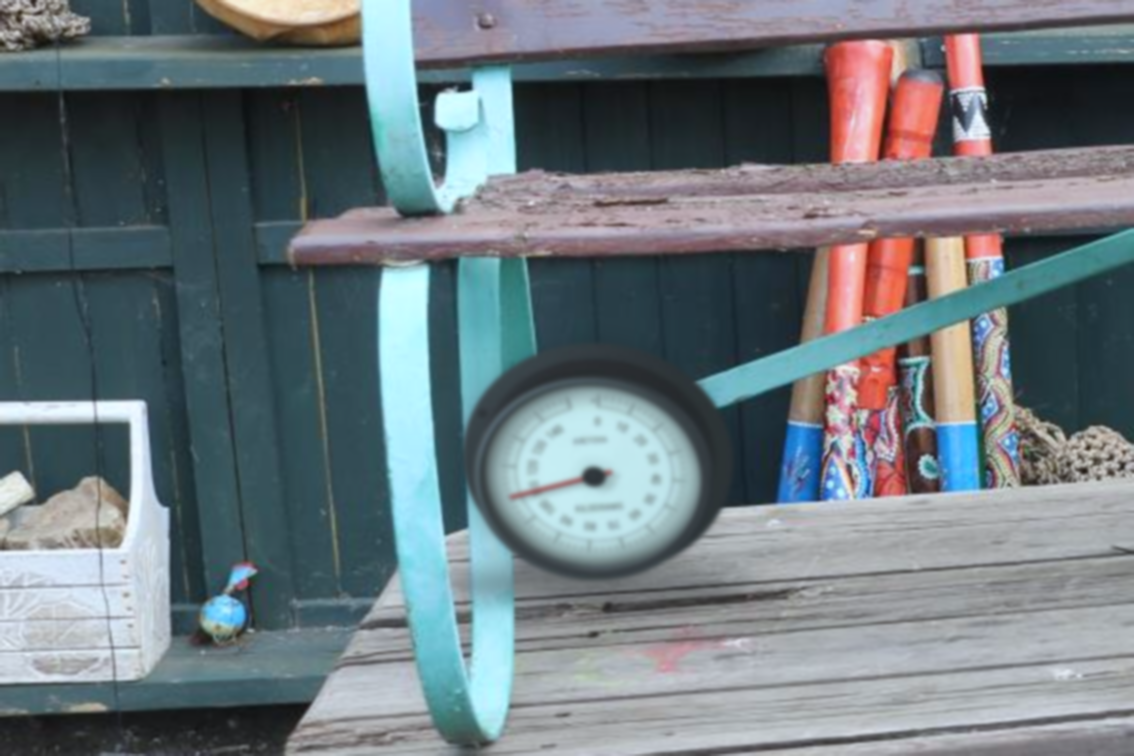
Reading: 110 kg
